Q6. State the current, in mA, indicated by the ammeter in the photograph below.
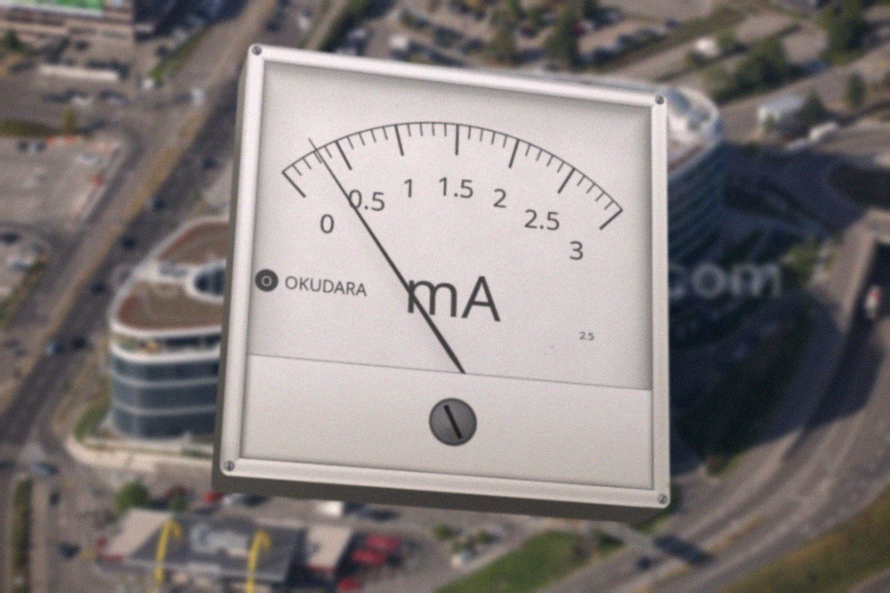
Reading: 0.3 mA
